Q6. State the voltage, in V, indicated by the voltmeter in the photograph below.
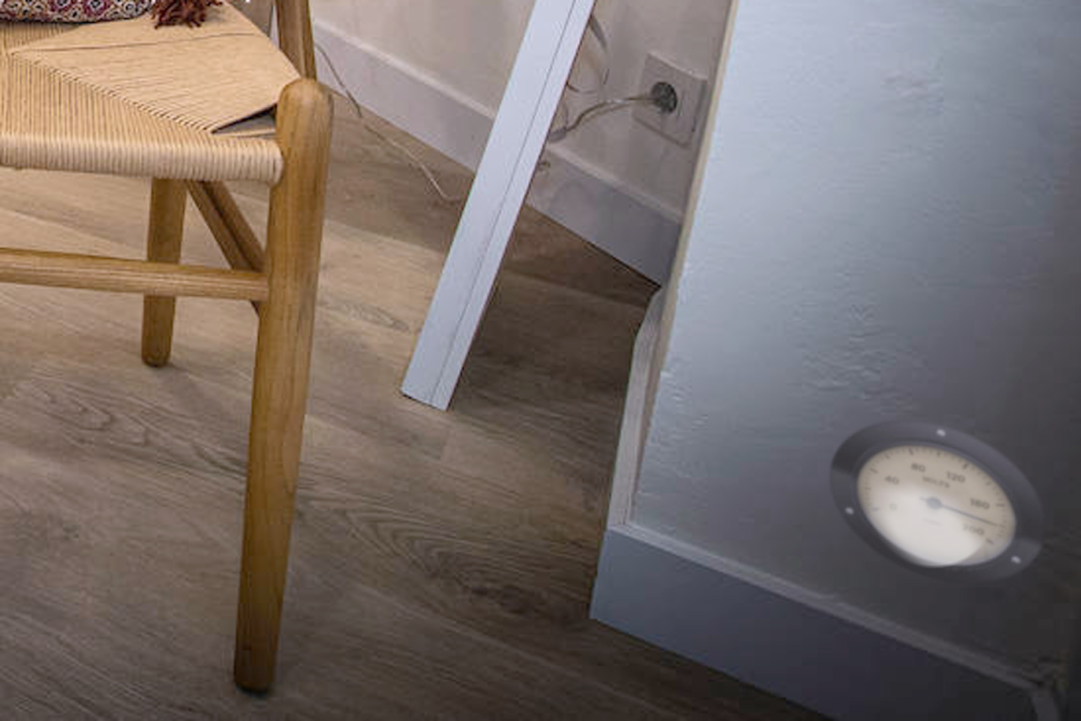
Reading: 180 V
